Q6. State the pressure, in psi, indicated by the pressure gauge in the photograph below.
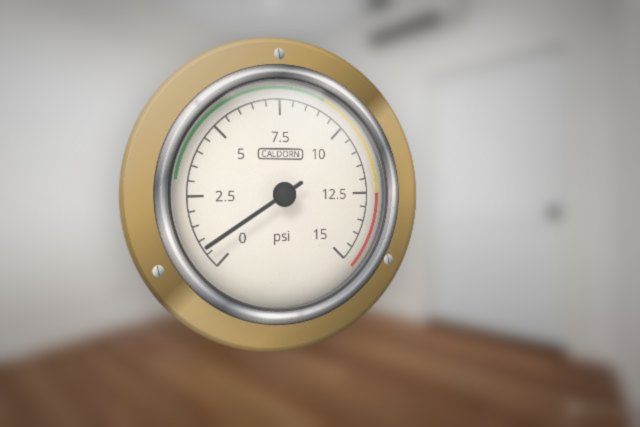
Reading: 0.75 psi
